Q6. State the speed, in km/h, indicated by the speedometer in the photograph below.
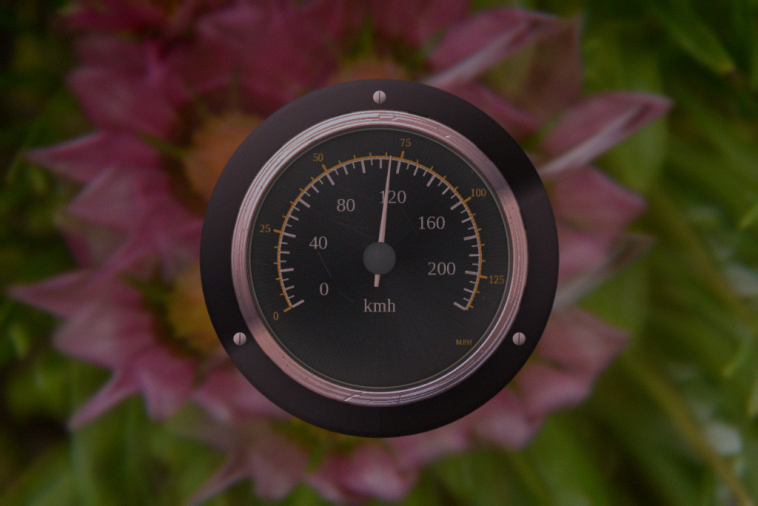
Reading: 115 km/h
